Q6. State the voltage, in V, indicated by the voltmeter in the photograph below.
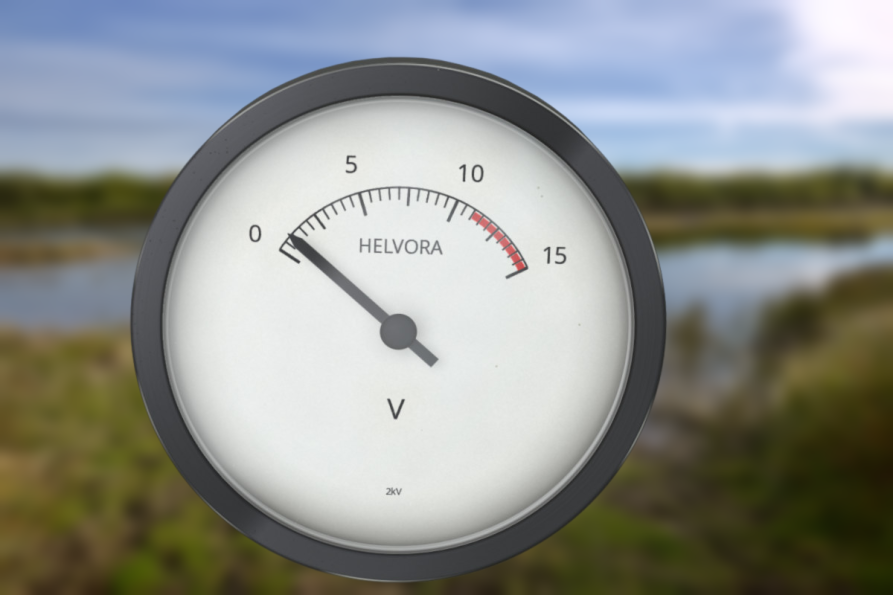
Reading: 1 V
